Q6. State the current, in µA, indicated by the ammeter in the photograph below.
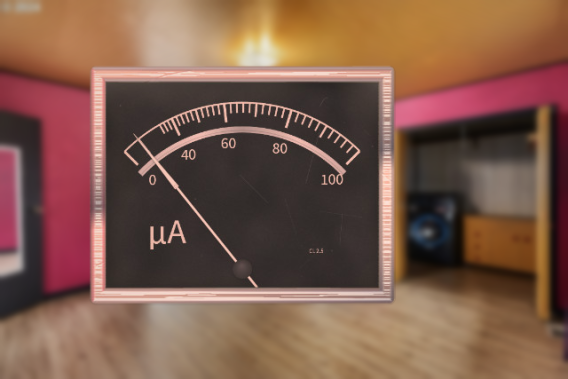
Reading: 20 µA
